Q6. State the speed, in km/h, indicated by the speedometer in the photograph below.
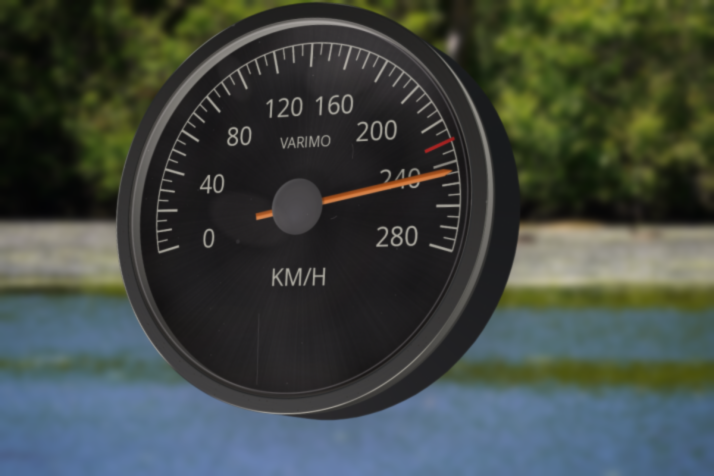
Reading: 245 km/h
